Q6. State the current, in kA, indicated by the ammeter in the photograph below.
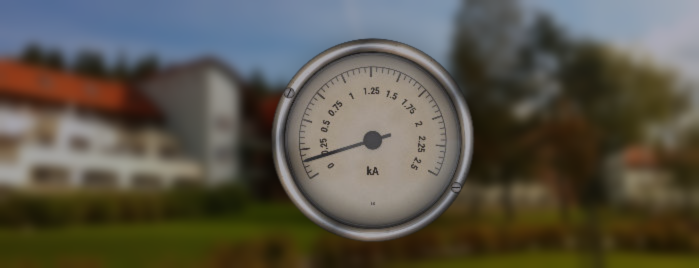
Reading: 0.15 kA
